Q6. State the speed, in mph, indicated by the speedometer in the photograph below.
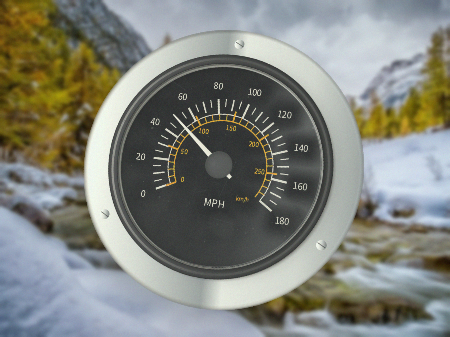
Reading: 50 mph
